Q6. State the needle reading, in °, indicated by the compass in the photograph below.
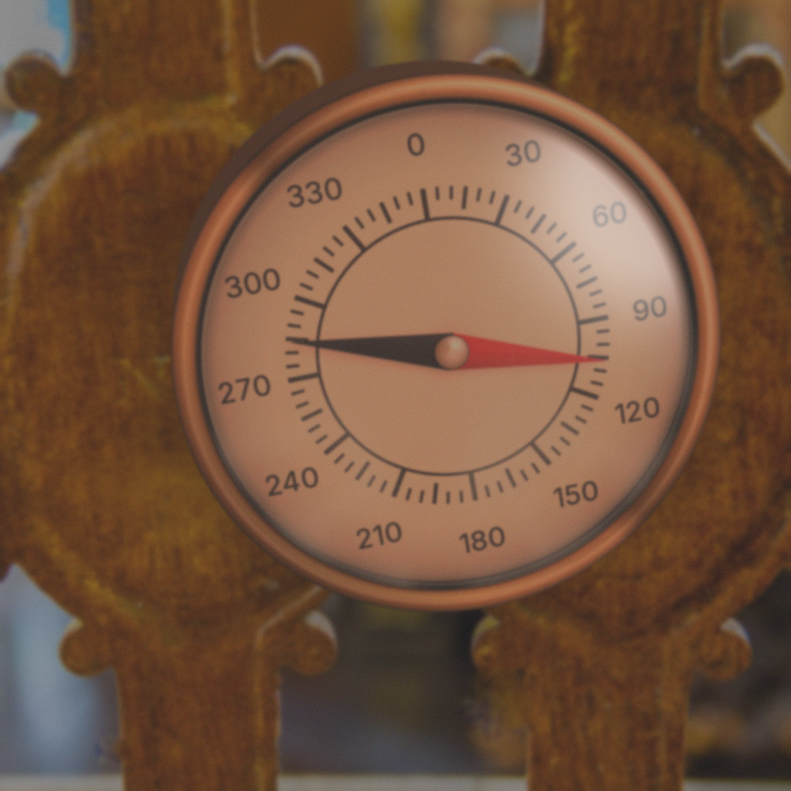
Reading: 105 °
